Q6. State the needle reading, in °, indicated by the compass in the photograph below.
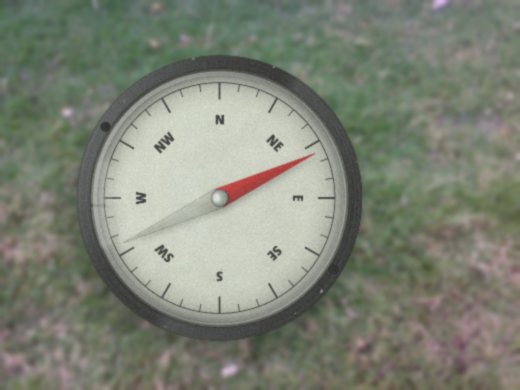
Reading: 65 °
